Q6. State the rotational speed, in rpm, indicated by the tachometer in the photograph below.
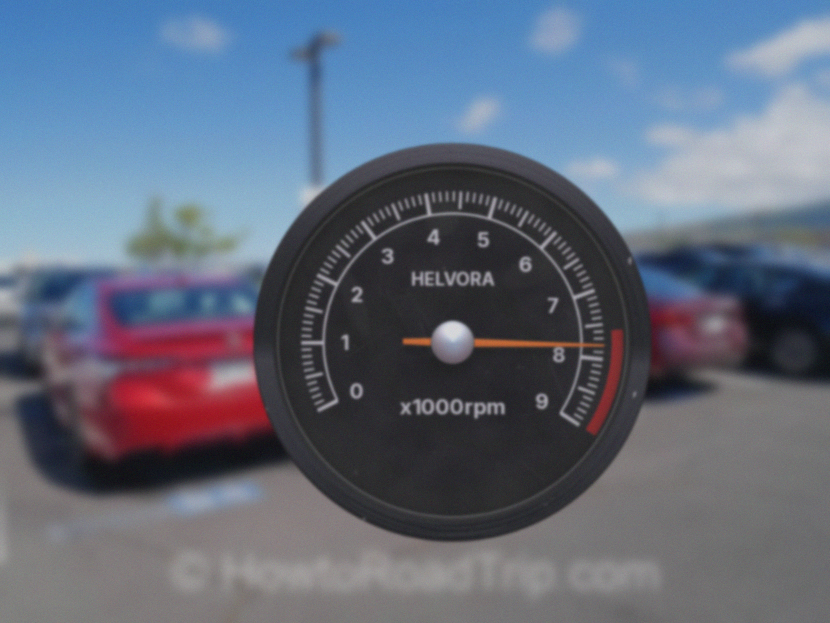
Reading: 7800 rpm
